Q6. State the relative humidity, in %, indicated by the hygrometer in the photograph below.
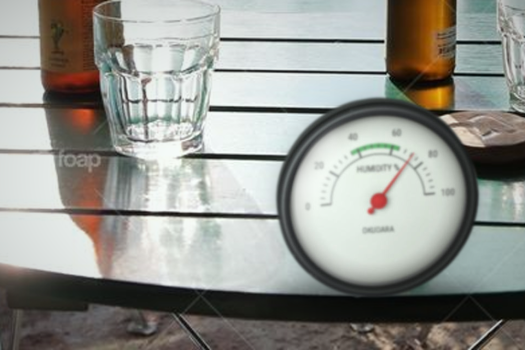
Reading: 72 %
